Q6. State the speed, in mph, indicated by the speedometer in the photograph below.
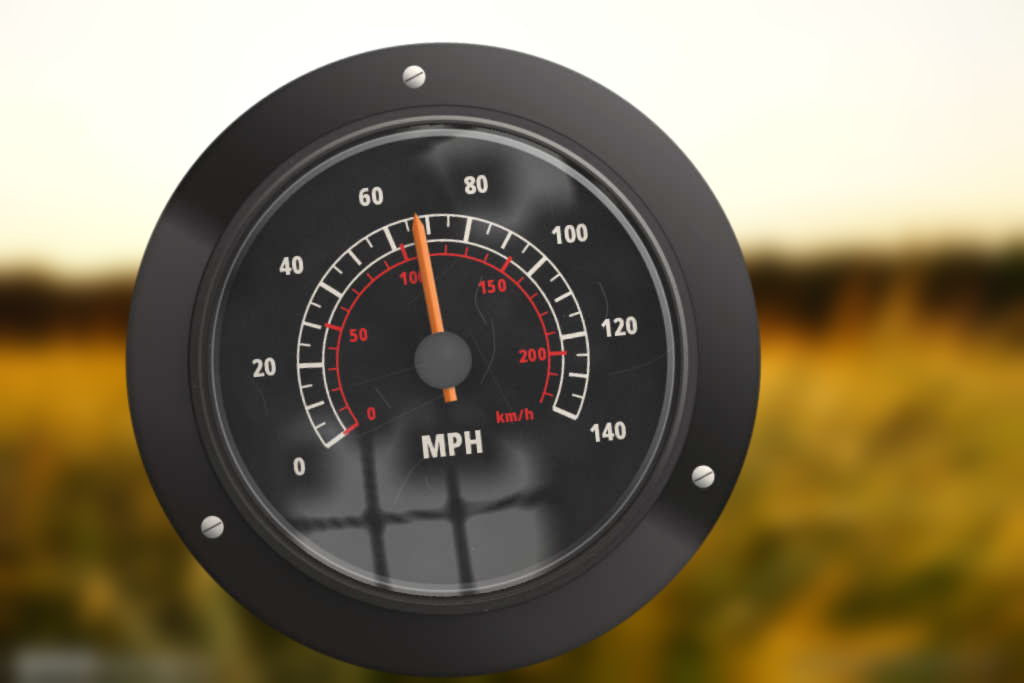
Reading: 67.5 mph
